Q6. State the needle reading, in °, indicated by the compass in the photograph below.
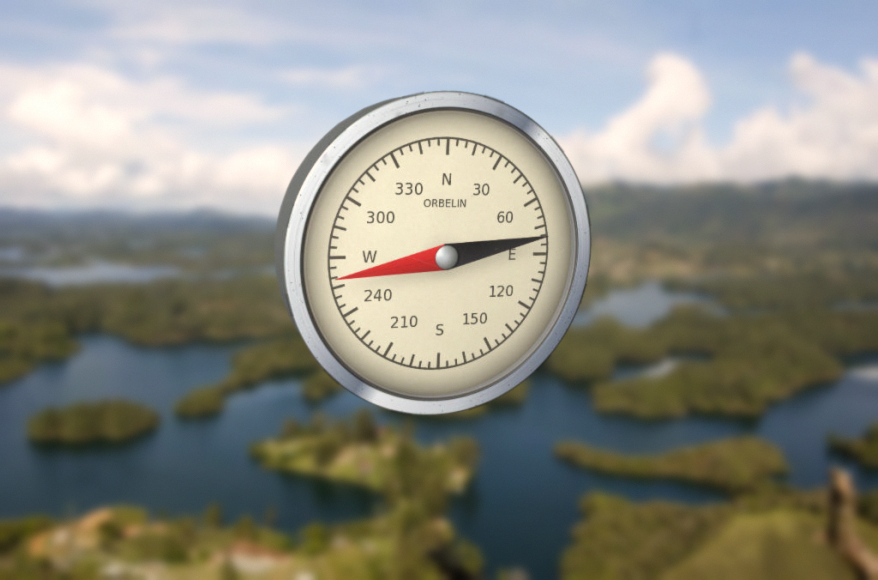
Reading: 260 °
